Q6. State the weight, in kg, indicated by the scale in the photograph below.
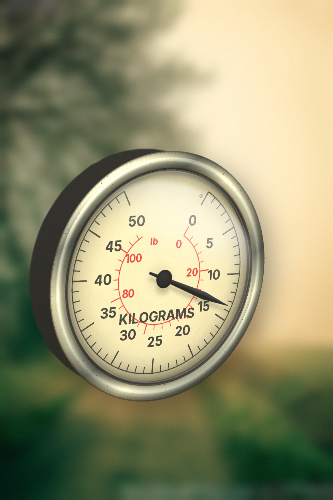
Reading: 13.5 kg
